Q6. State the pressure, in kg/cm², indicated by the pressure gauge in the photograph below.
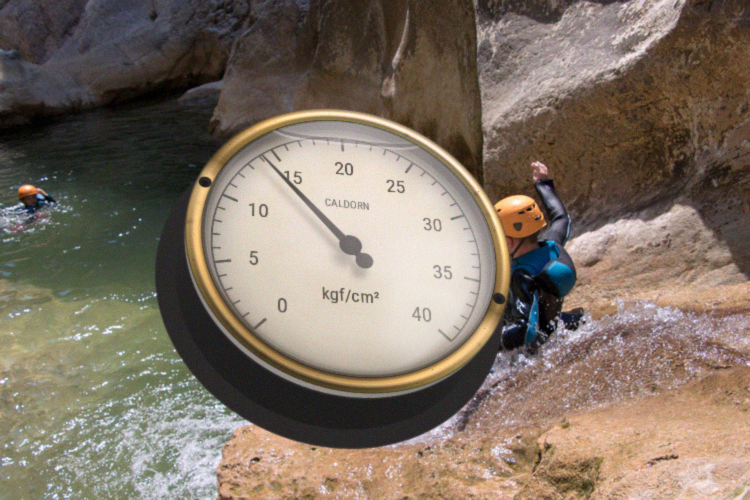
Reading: 14 kg/cm²
